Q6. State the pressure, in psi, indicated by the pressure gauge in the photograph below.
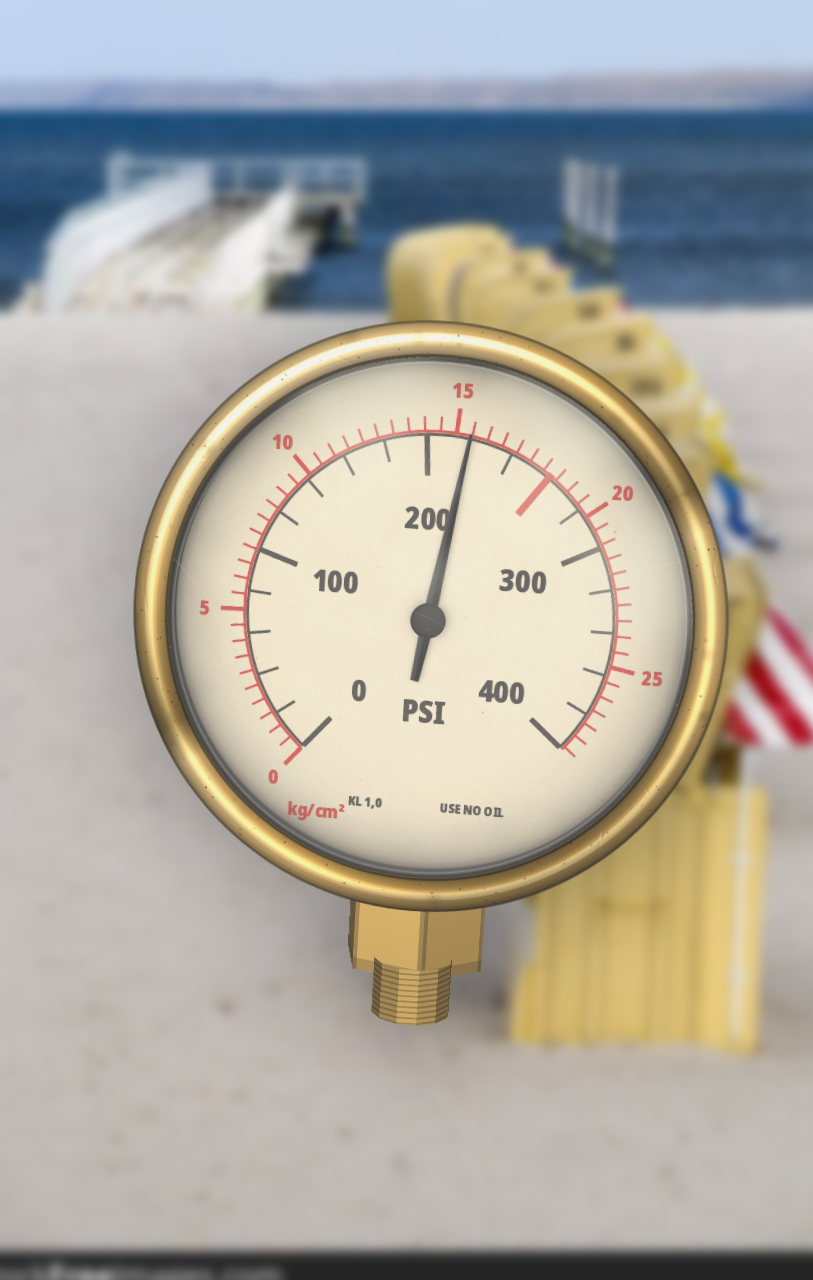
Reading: 220 psi
